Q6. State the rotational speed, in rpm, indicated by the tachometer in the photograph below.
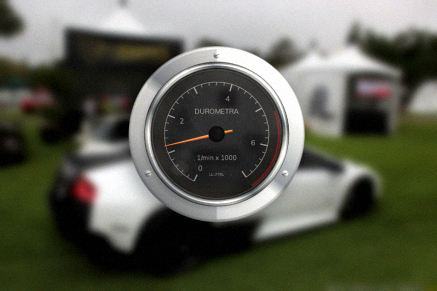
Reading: 1200 rpm
